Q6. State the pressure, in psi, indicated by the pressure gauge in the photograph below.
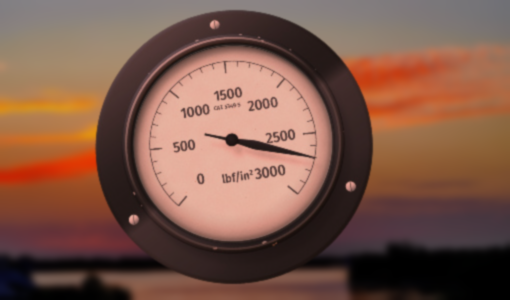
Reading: 2700 psi
